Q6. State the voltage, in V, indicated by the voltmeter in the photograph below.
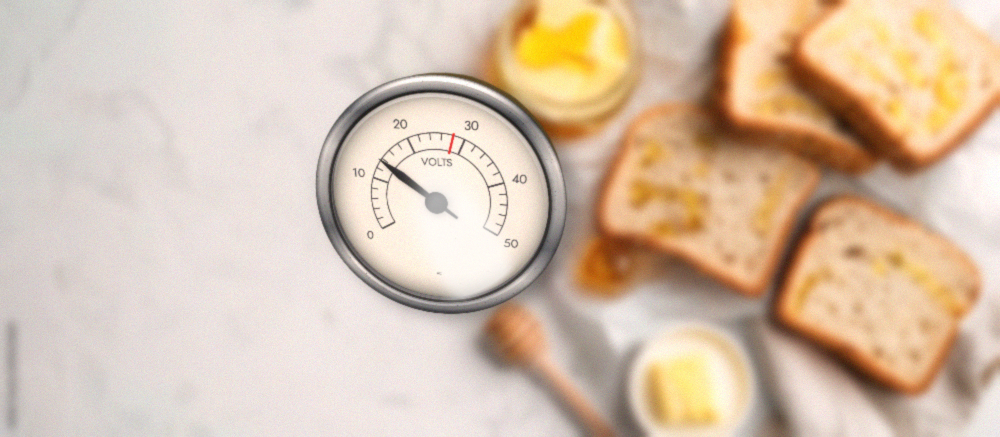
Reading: 14 V
